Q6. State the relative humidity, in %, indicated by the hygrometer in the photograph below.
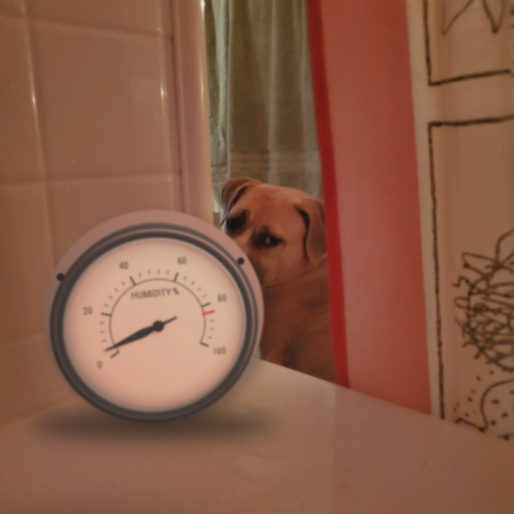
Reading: 4 %
